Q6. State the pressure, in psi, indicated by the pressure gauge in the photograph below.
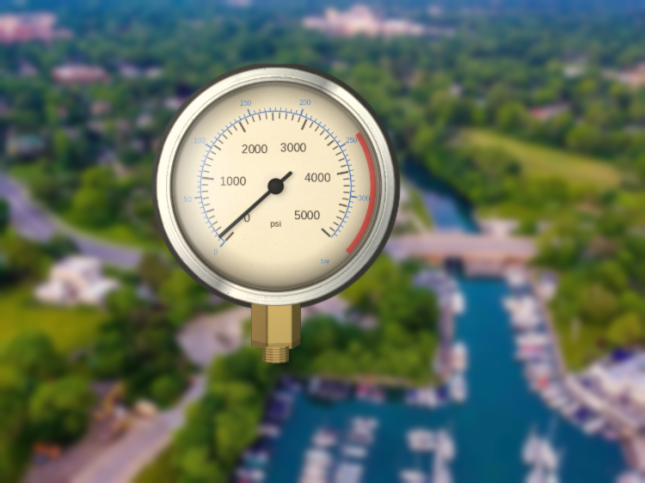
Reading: 100 psi
